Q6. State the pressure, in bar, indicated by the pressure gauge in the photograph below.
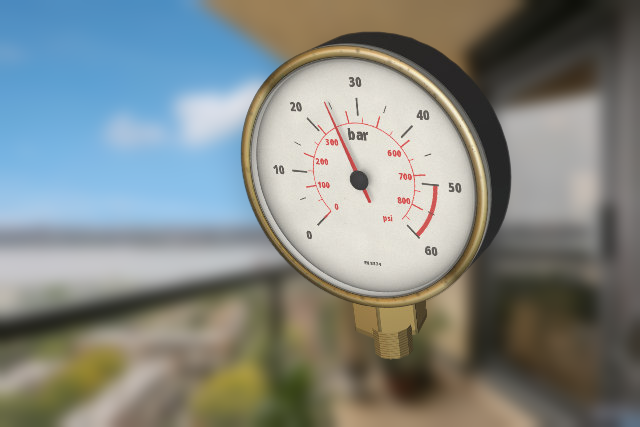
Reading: 25 bar
